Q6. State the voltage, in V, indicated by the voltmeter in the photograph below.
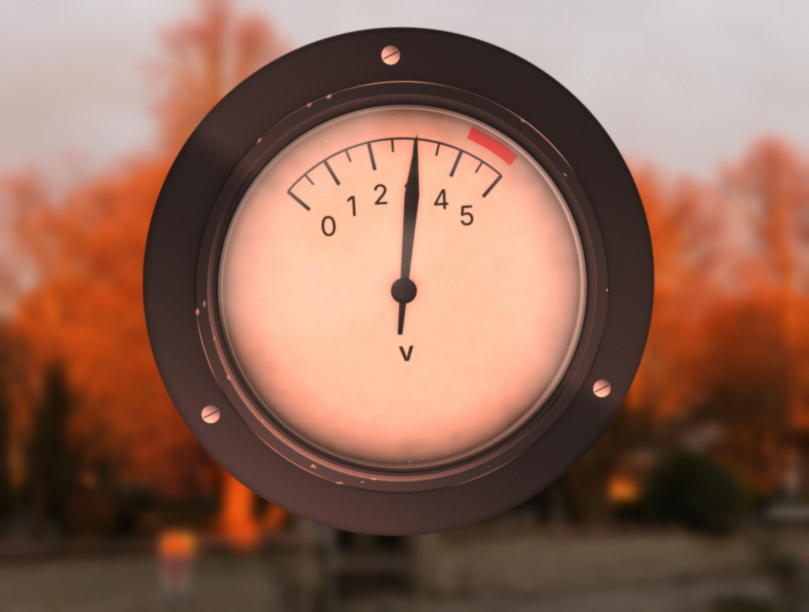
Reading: 3 V
